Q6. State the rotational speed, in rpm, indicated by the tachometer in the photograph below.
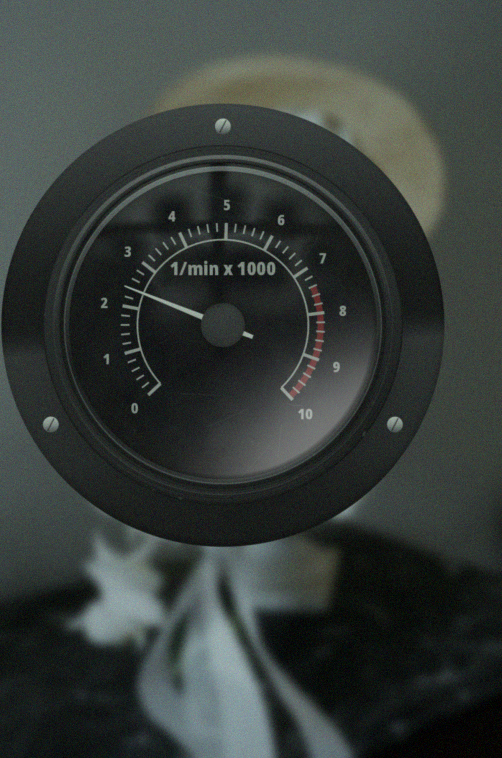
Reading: 2400 rpm
